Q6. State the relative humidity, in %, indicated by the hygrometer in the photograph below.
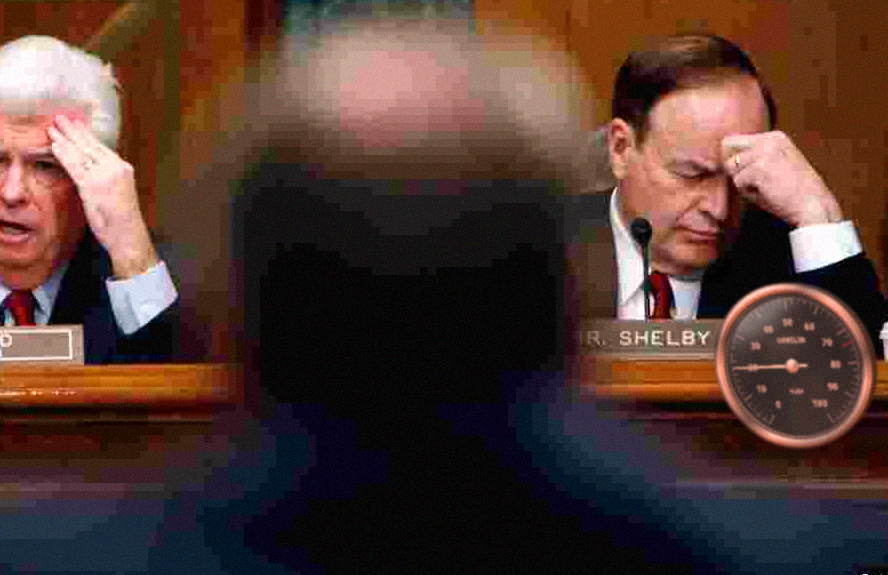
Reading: 20 %
